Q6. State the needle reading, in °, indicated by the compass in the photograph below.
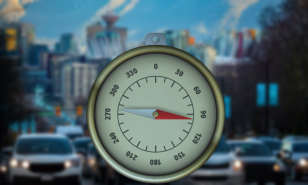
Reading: 97.5 °
